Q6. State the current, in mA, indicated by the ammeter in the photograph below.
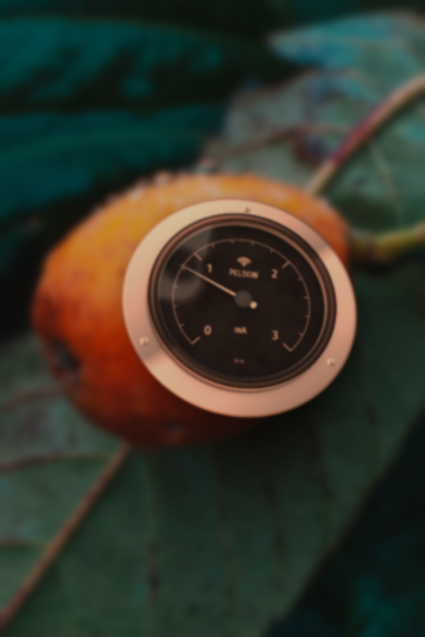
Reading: 0.8 mA
